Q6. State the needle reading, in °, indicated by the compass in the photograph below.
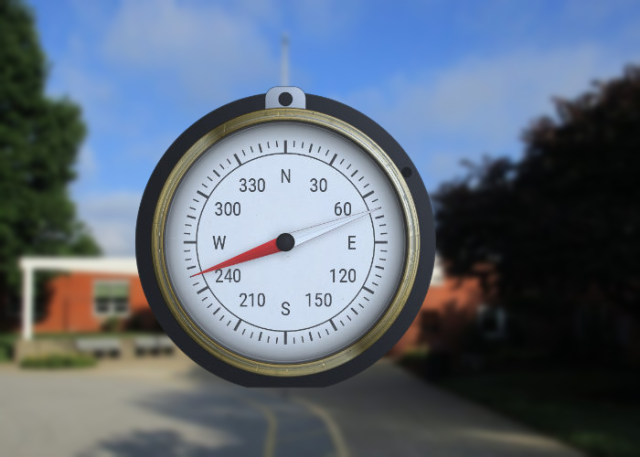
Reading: 250 °
